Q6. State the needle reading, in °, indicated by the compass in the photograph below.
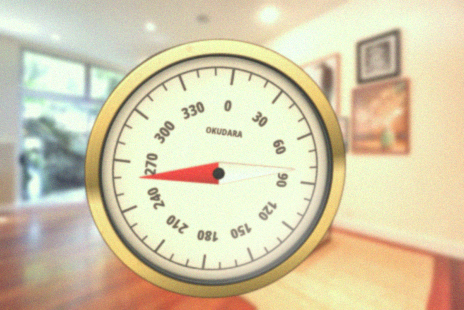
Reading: 260 °
